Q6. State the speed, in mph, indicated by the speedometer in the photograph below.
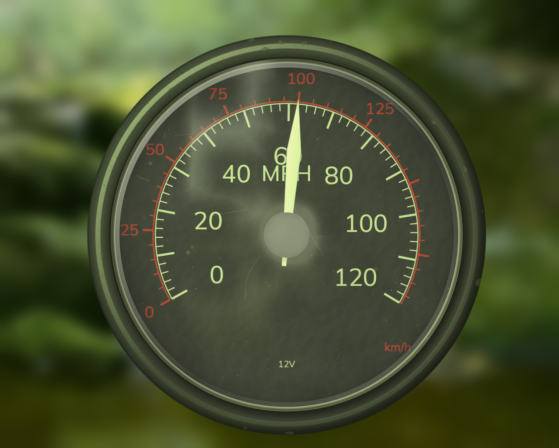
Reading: 62 mph
